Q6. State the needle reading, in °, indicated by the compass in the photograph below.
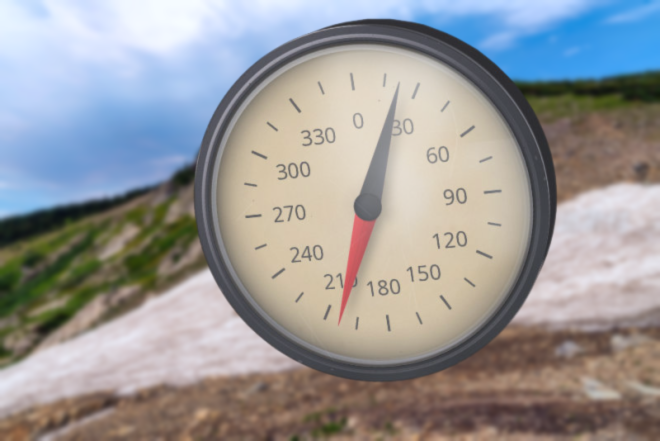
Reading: 202.5 °
